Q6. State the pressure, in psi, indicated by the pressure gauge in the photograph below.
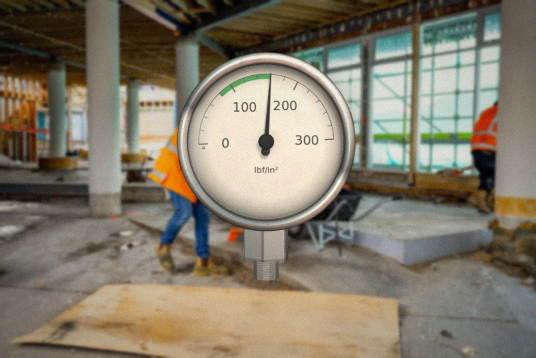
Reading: 160 psi
